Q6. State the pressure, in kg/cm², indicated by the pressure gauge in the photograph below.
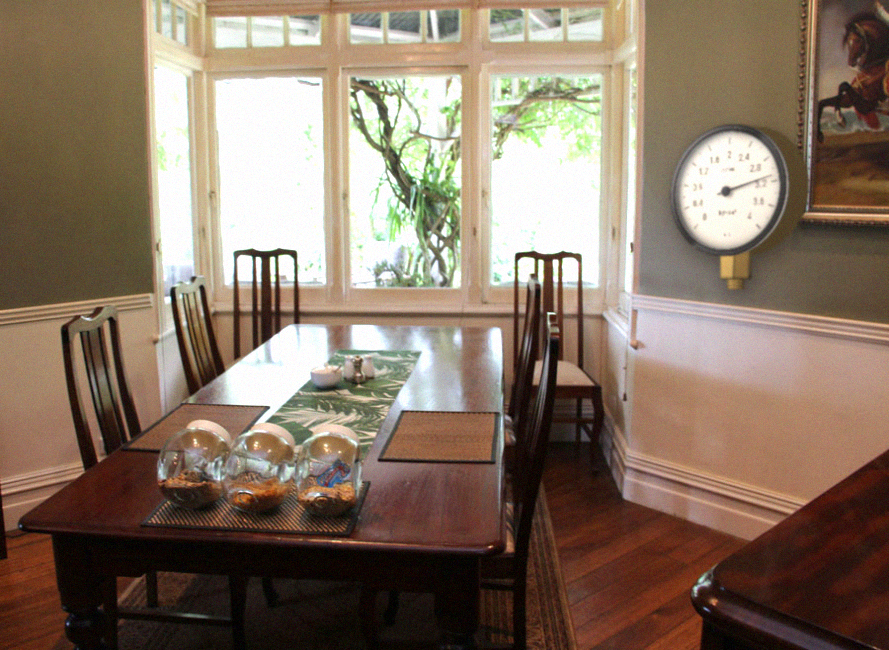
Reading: 3.1 kg/cm²
